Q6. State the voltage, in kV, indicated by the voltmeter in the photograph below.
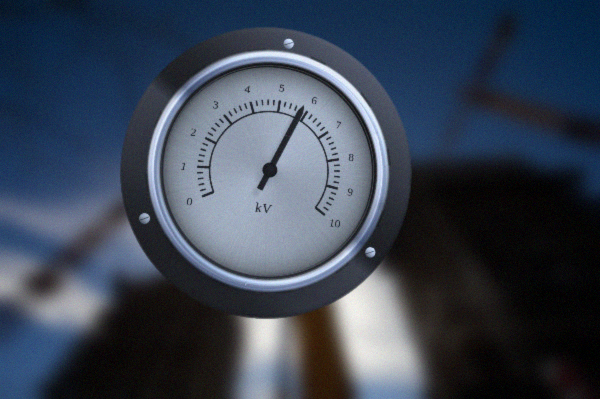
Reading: 5.8 kV
